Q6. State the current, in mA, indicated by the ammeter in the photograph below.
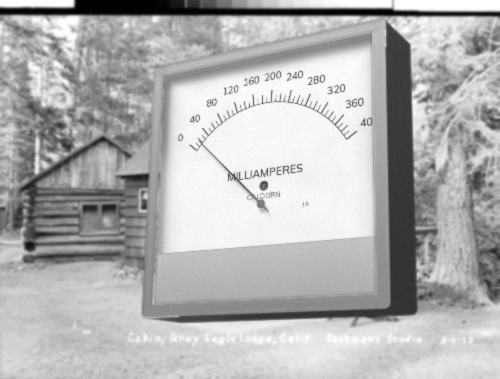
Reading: 20 mA
